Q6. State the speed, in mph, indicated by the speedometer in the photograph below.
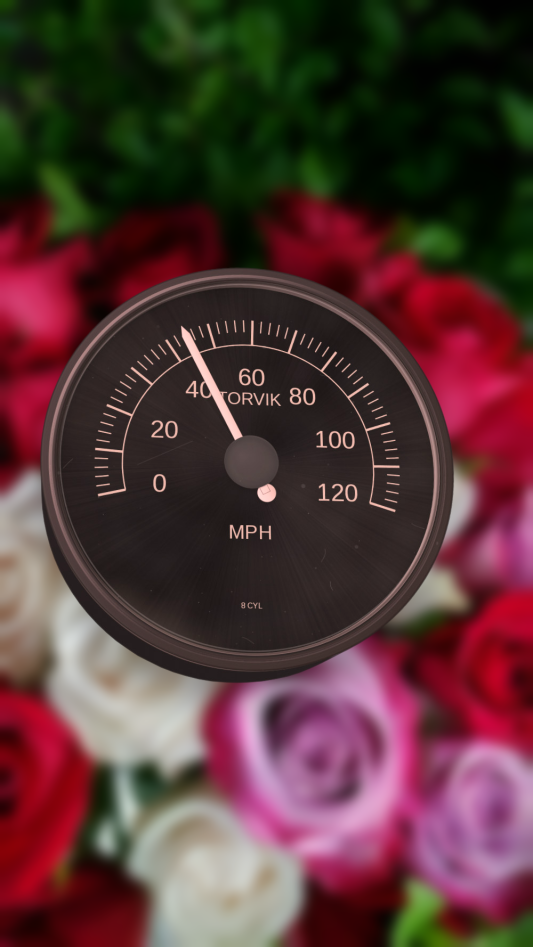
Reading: 44 mph
